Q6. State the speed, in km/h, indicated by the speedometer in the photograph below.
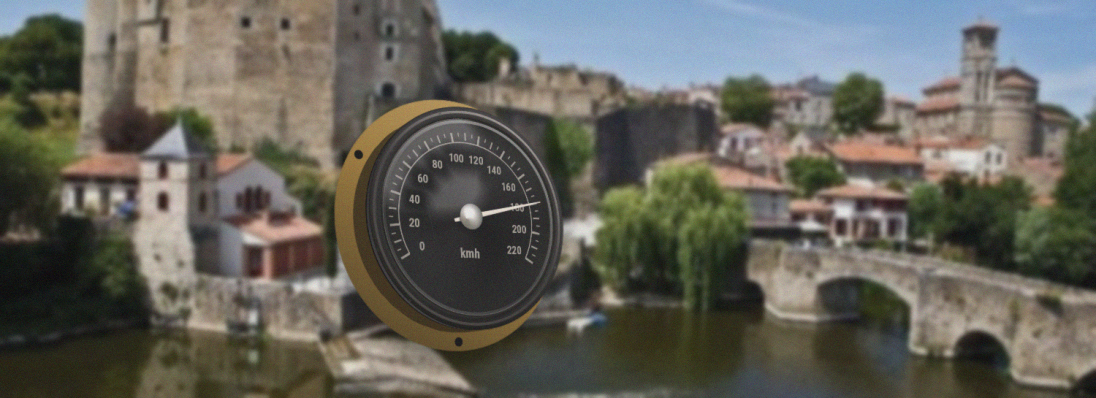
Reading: 180 km/h
